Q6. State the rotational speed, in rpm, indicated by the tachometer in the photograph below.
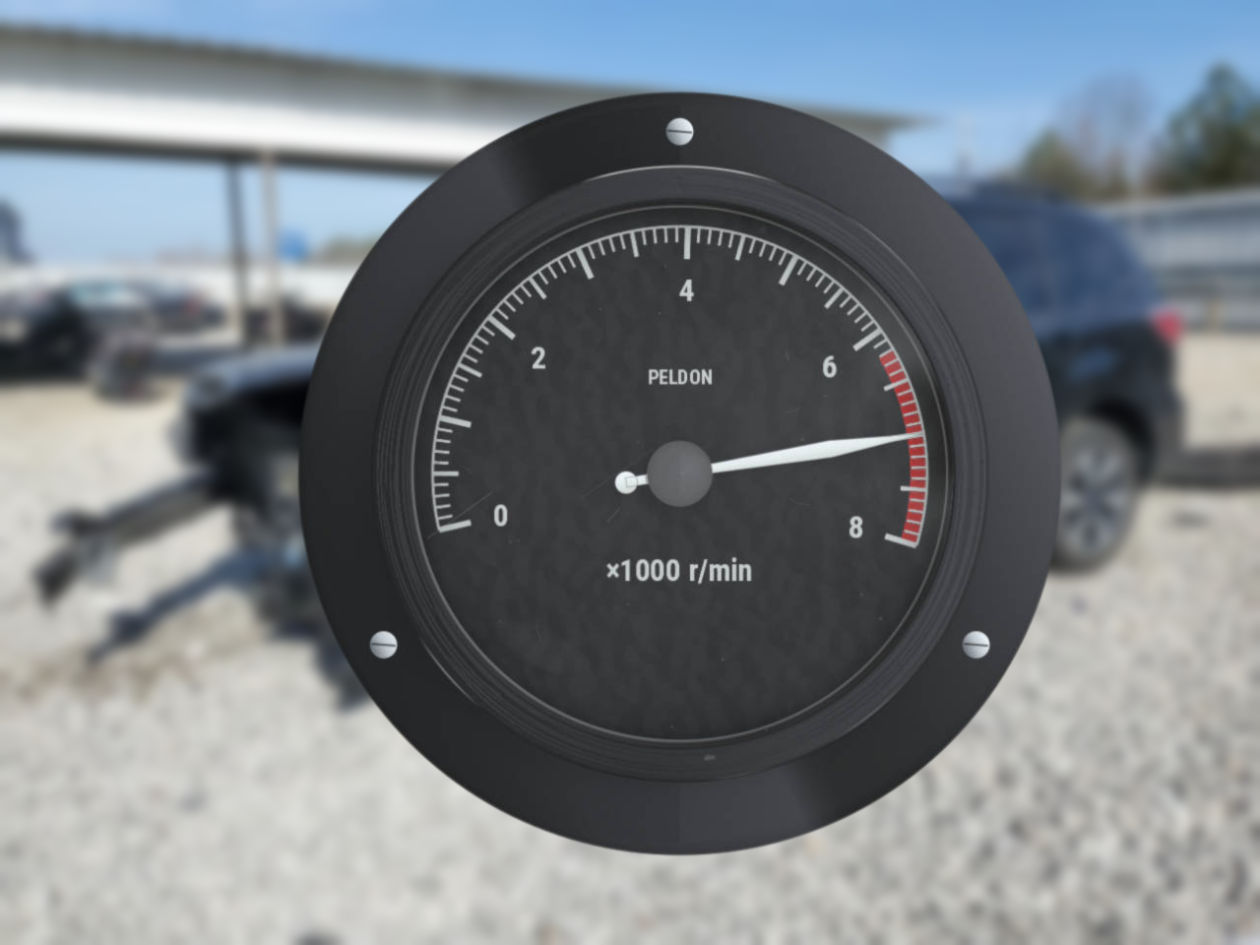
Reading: 7000 rpm
